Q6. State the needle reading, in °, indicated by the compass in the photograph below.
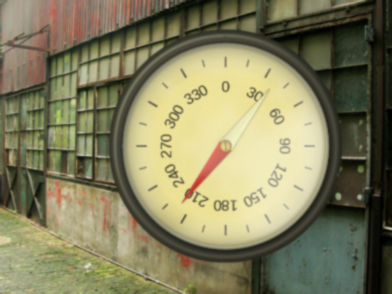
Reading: 217.5 °
